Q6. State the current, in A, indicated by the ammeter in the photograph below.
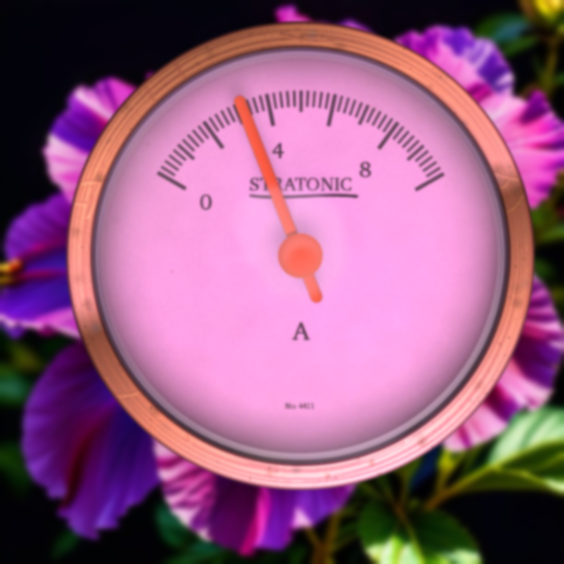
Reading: 3.2 A
